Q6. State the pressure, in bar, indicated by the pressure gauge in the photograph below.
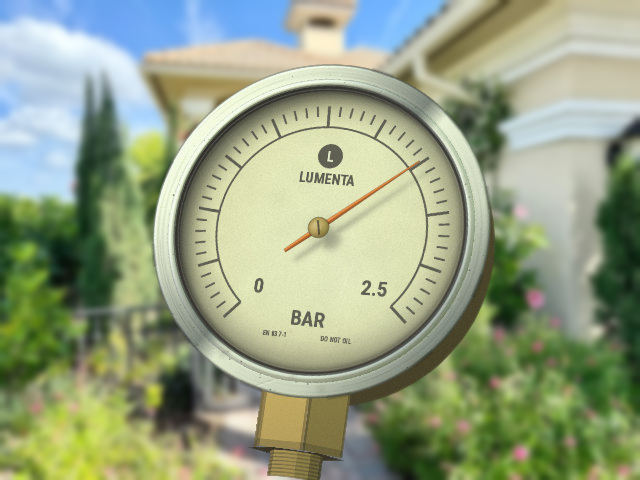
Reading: 1.75 bar
